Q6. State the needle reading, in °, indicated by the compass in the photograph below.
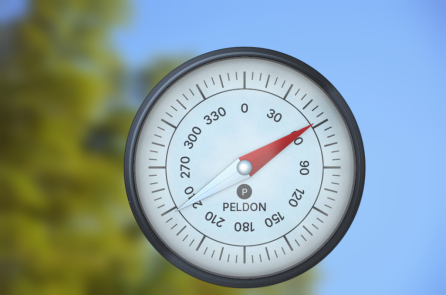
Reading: 57.5 °
